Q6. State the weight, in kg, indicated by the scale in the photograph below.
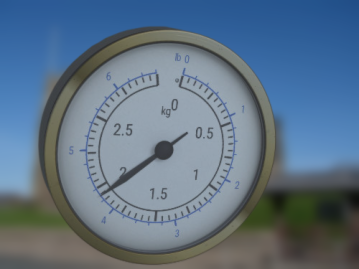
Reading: 1.95 kg
